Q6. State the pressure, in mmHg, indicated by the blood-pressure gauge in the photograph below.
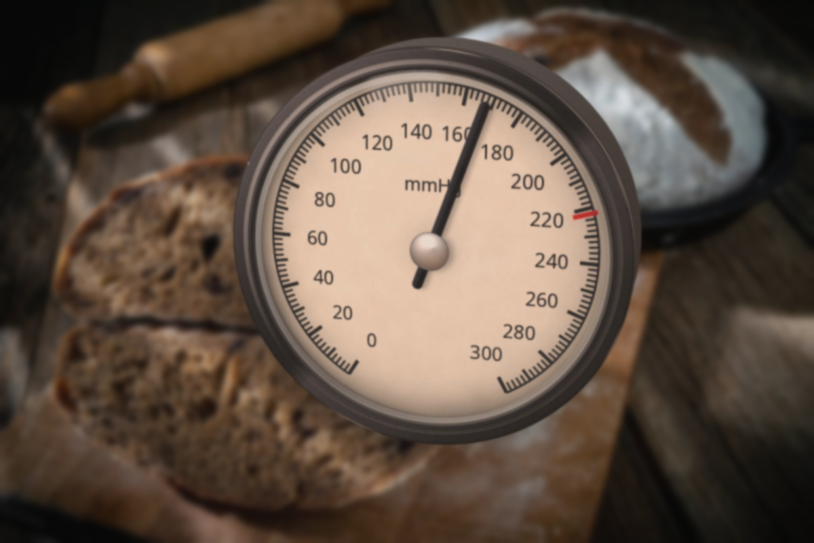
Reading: 168 mmHg
